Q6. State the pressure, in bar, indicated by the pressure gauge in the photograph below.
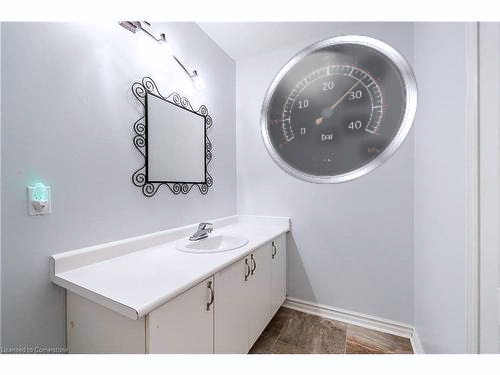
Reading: 28 bar
